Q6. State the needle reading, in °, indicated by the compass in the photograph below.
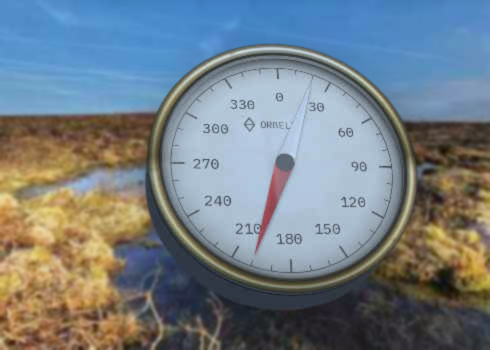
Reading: 200 °
